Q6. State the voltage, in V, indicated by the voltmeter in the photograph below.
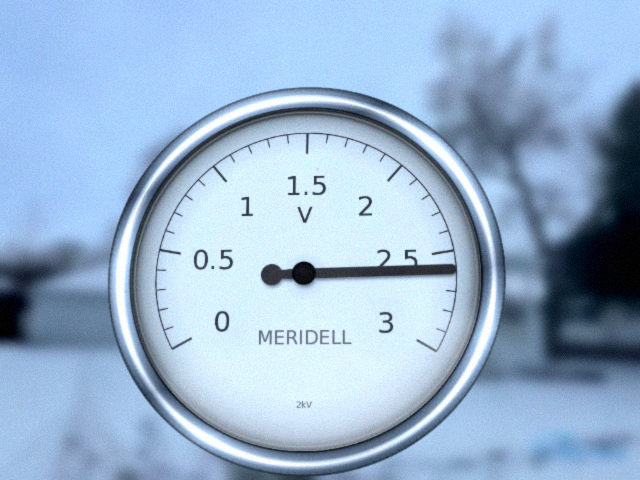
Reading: 2.6 V
